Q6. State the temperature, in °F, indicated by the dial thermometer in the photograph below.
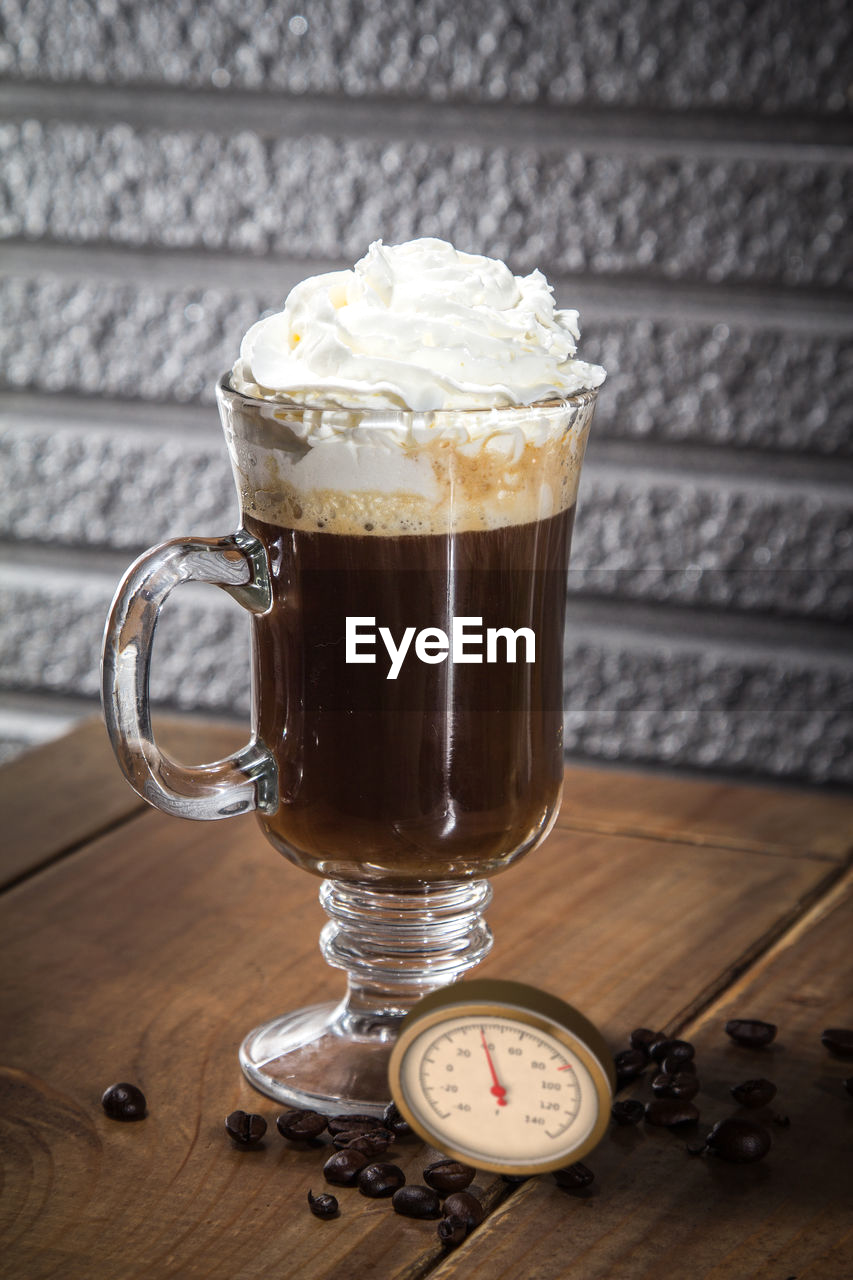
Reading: 40 °F
